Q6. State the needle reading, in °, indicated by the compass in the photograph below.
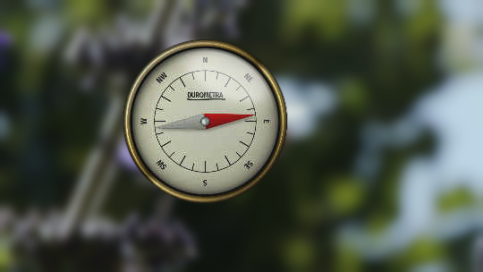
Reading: 82.5 °
